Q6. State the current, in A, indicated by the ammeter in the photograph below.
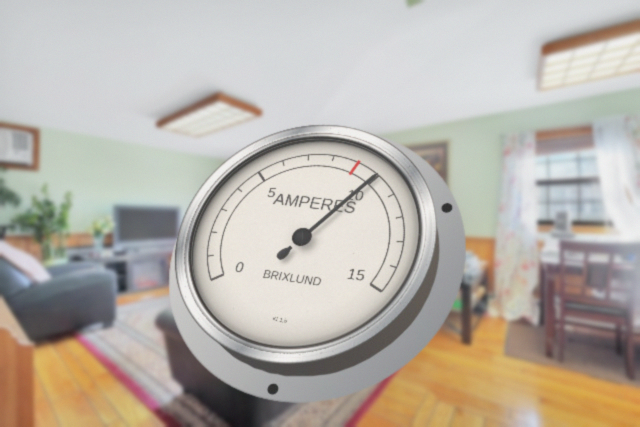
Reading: 10 A
